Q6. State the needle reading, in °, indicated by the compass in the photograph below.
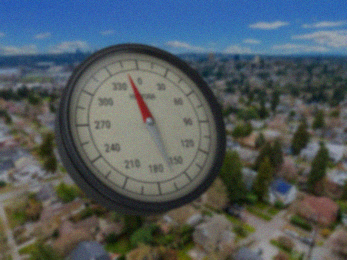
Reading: 345 °
